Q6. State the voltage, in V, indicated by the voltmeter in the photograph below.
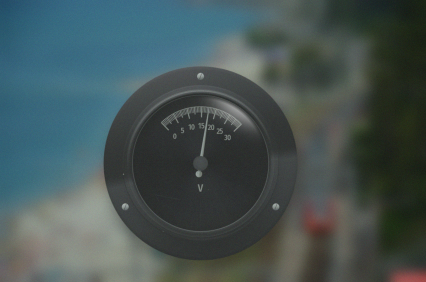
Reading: 17.5 V
